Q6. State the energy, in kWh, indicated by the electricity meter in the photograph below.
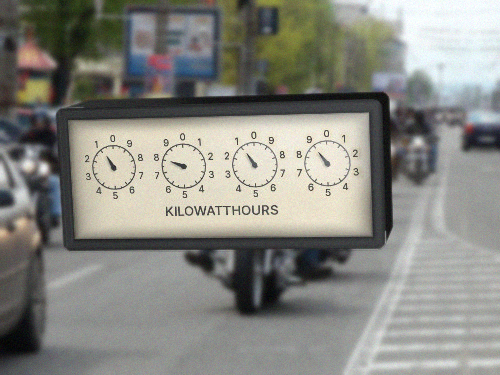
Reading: 809 kWh
